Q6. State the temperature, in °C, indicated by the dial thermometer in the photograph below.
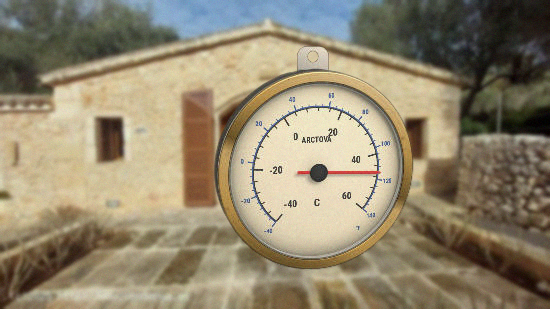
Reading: 46 °C
